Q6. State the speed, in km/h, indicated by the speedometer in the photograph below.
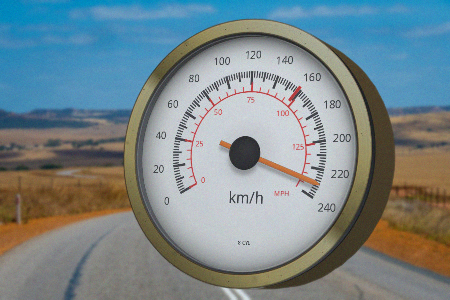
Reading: 230 km/h
